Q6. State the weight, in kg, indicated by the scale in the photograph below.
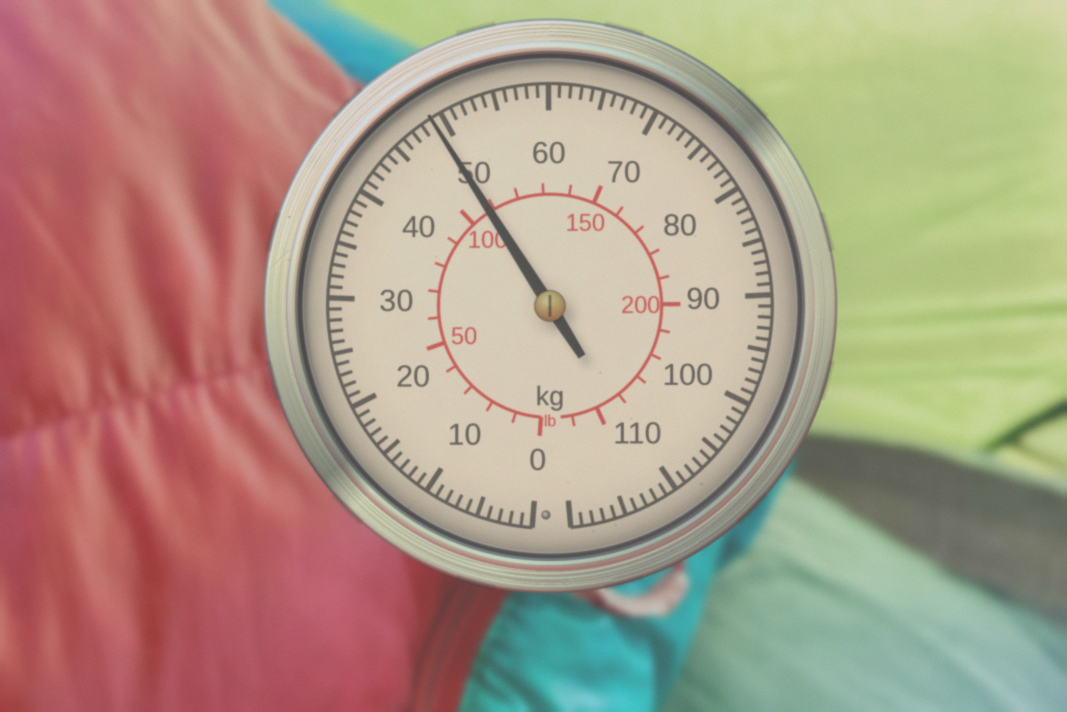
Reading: 49 kg
